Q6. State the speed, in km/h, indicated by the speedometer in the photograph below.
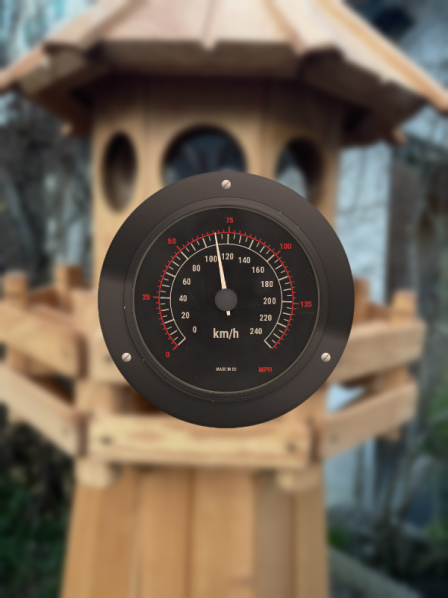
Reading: 110 km/h
